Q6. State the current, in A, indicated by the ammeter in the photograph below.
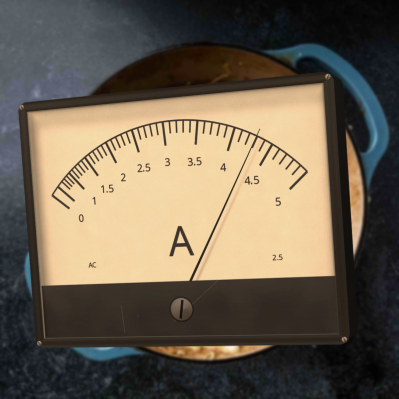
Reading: 4.3 A
